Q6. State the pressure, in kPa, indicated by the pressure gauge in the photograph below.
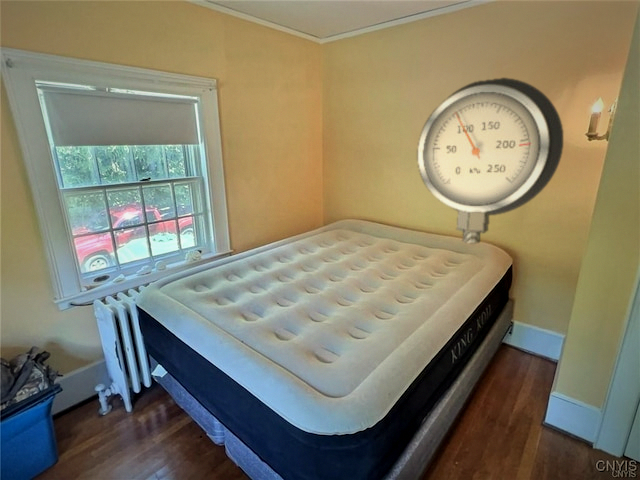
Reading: 100 kPa
